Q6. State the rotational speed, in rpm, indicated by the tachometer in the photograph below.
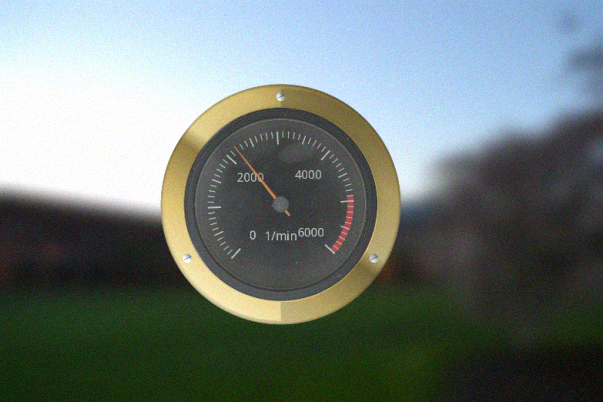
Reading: 2200 rpm
